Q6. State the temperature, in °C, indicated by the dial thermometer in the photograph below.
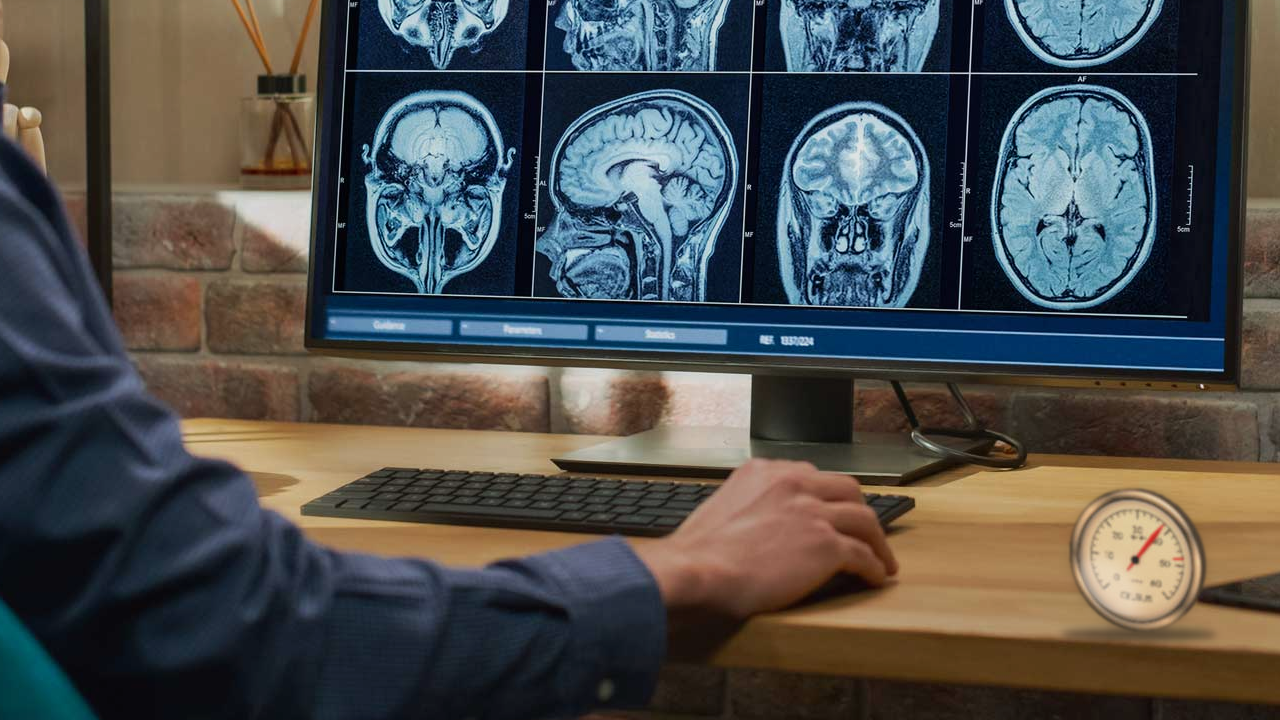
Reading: 38 °C
